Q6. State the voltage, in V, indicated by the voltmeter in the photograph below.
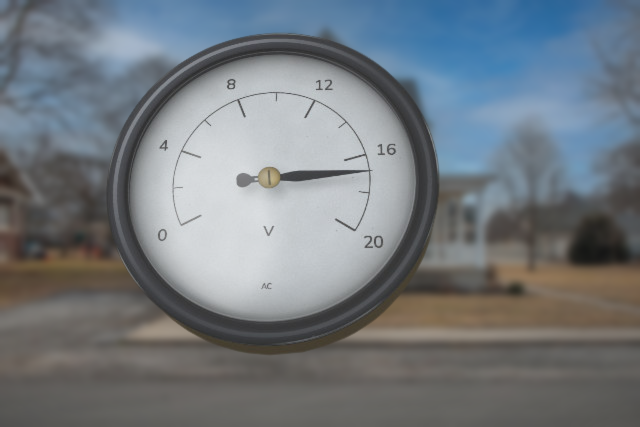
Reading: 17 V
